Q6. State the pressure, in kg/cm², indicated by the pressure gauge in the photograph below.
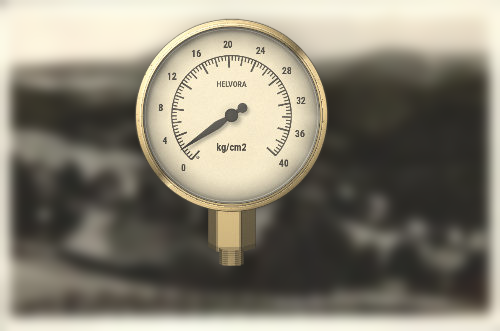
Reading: 2 kg/cm²
